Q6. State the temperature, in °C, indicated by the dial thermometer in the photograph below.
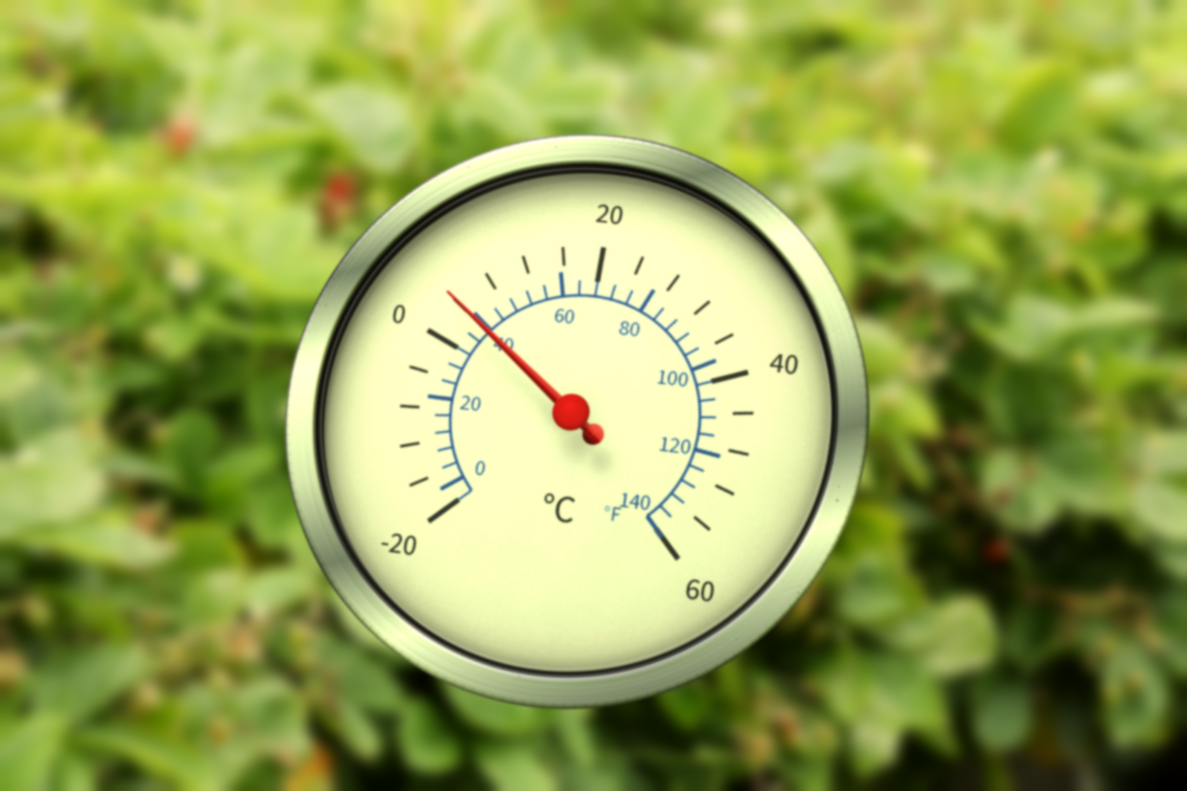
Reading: 4 °C
